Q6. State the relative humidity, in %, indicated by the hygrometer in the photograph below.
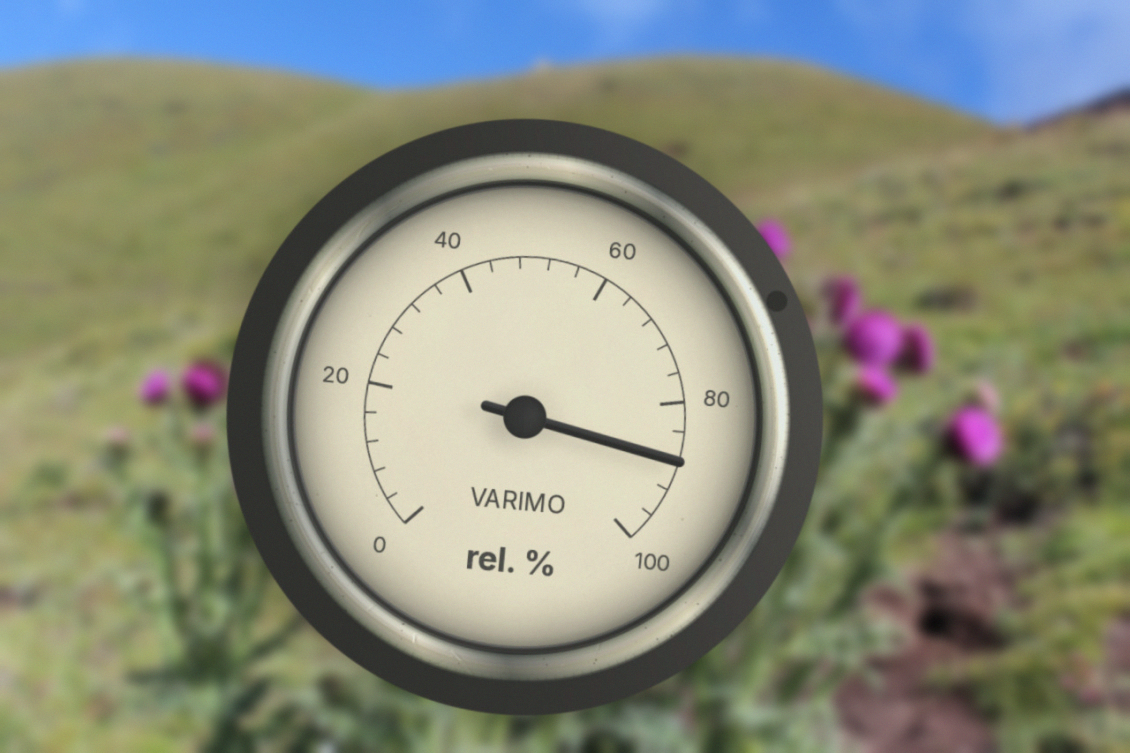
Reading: 88 %
